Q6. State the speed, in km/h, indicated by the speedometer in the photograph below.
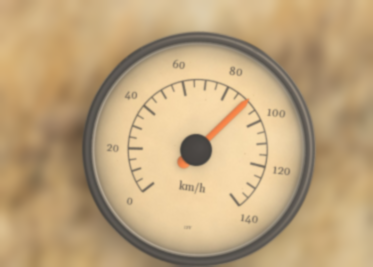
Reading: 90 km/h
